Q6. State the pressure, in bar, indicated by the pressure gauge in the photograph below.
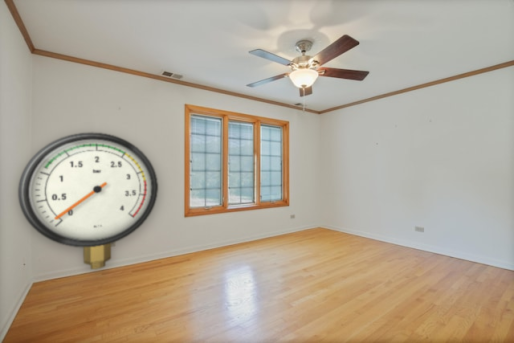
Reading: 0.1 bar
